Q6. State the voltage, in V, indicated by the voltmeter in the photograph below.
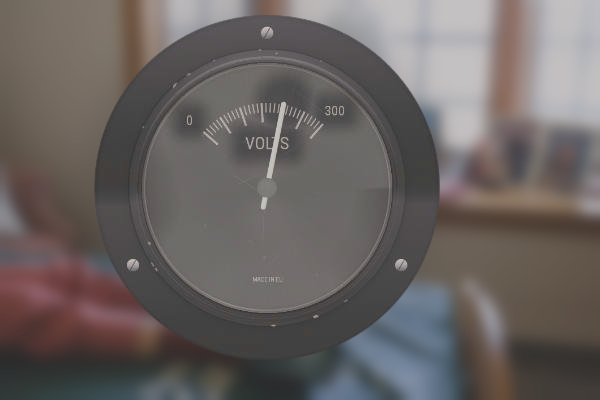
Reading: 200 V
